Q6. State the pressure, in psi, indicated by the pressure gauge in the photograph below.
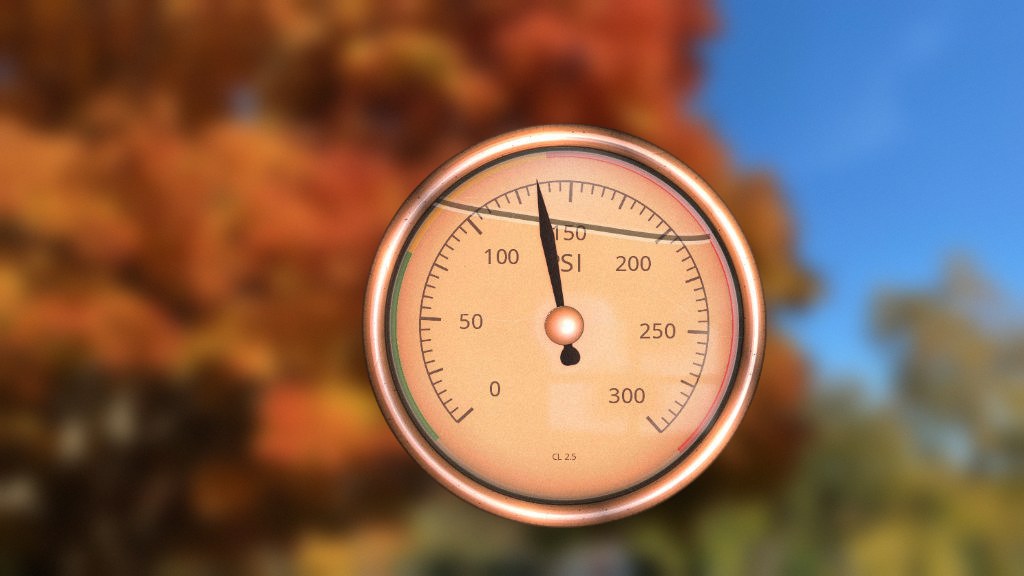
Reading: 135 psi
